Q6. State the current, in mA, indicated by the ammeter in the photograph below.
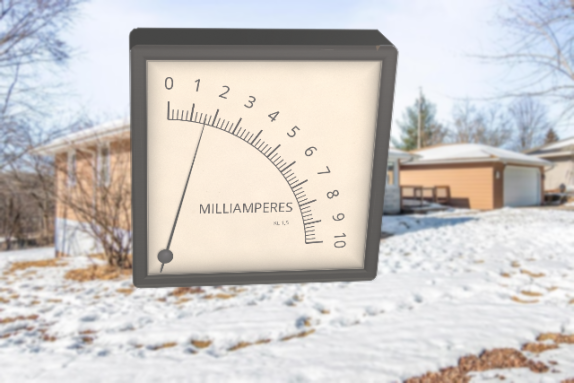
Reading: 1.6 mA
